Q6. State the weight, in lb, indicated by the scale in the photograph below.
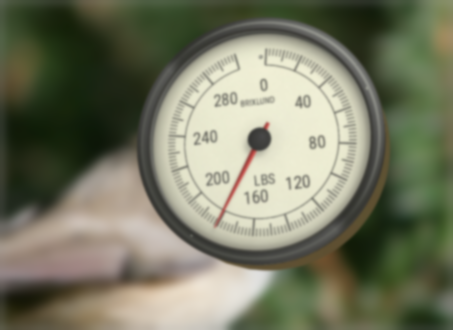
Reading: 180 lb
